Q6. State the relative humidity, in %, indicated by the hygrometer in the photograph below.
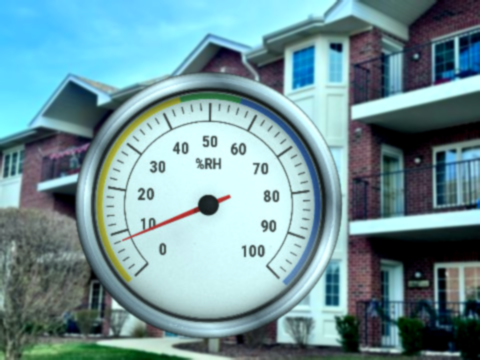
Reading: 8 %
